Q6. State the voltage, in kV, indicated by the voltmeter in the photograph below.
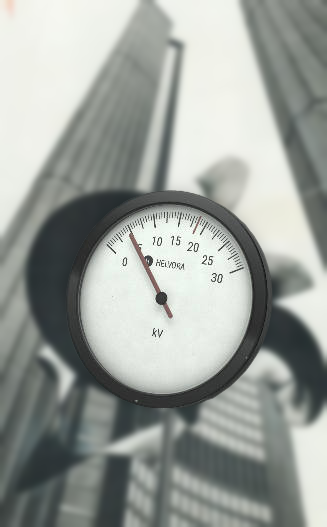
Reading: 5 kV
